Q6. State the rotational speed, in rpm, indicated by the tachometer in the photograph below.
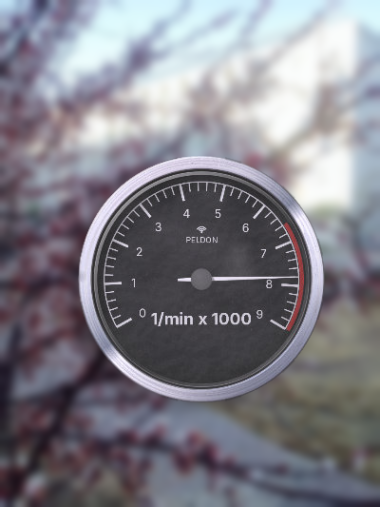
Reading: 7800 rpm
